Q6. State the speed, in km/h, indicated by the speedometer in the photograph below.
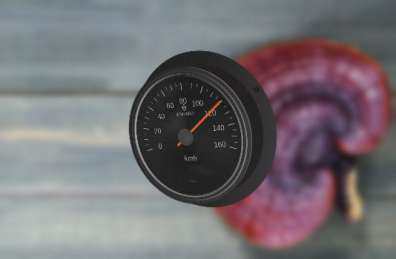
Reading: 120 km/h
